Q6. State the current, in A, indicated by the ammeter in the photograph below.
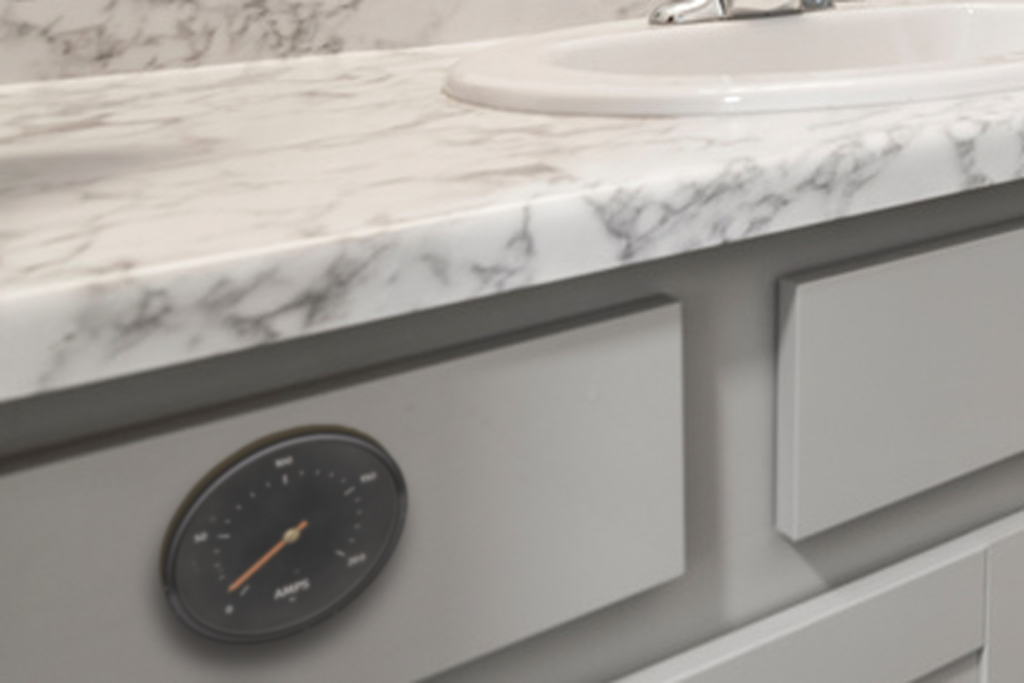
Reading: 10 A
